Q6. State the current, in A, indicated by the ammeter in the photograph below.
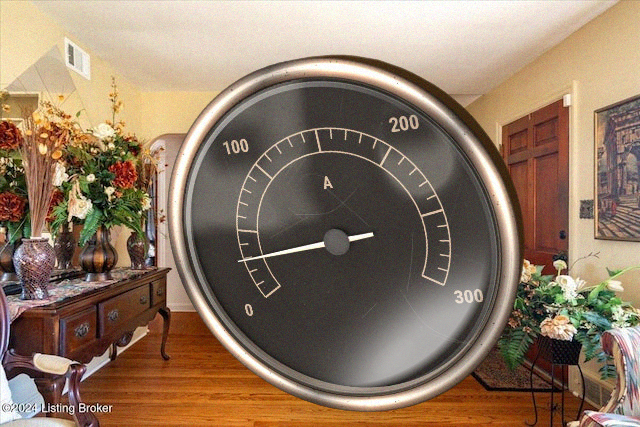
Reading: 30 A
